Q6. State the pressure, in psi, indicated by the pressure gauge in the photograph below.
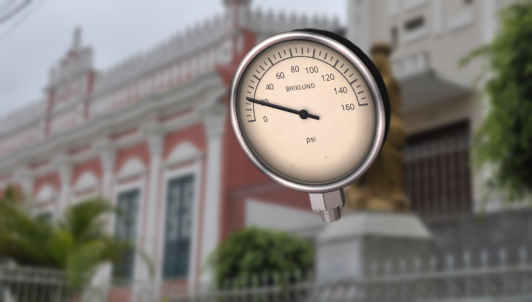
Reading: 20 psi
